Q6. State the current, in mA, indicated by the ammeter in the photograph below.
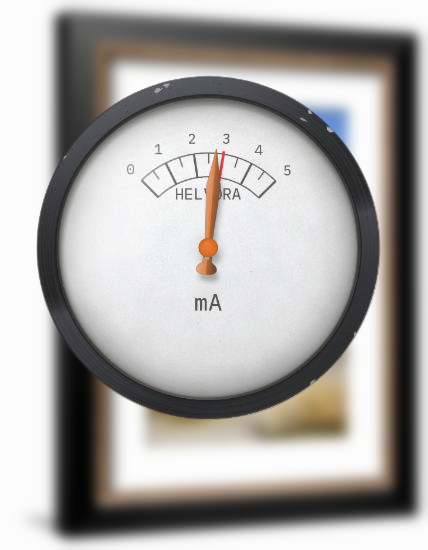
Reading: 2.75 mA
